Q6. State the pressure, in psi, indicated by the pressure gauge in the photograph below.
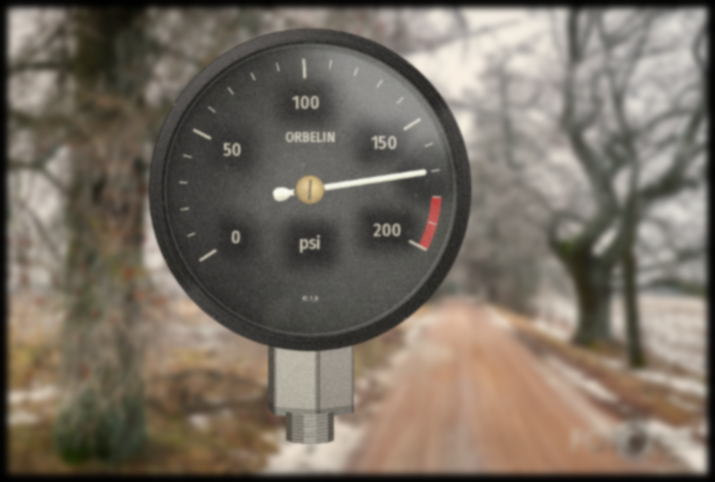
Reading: 170 psi
